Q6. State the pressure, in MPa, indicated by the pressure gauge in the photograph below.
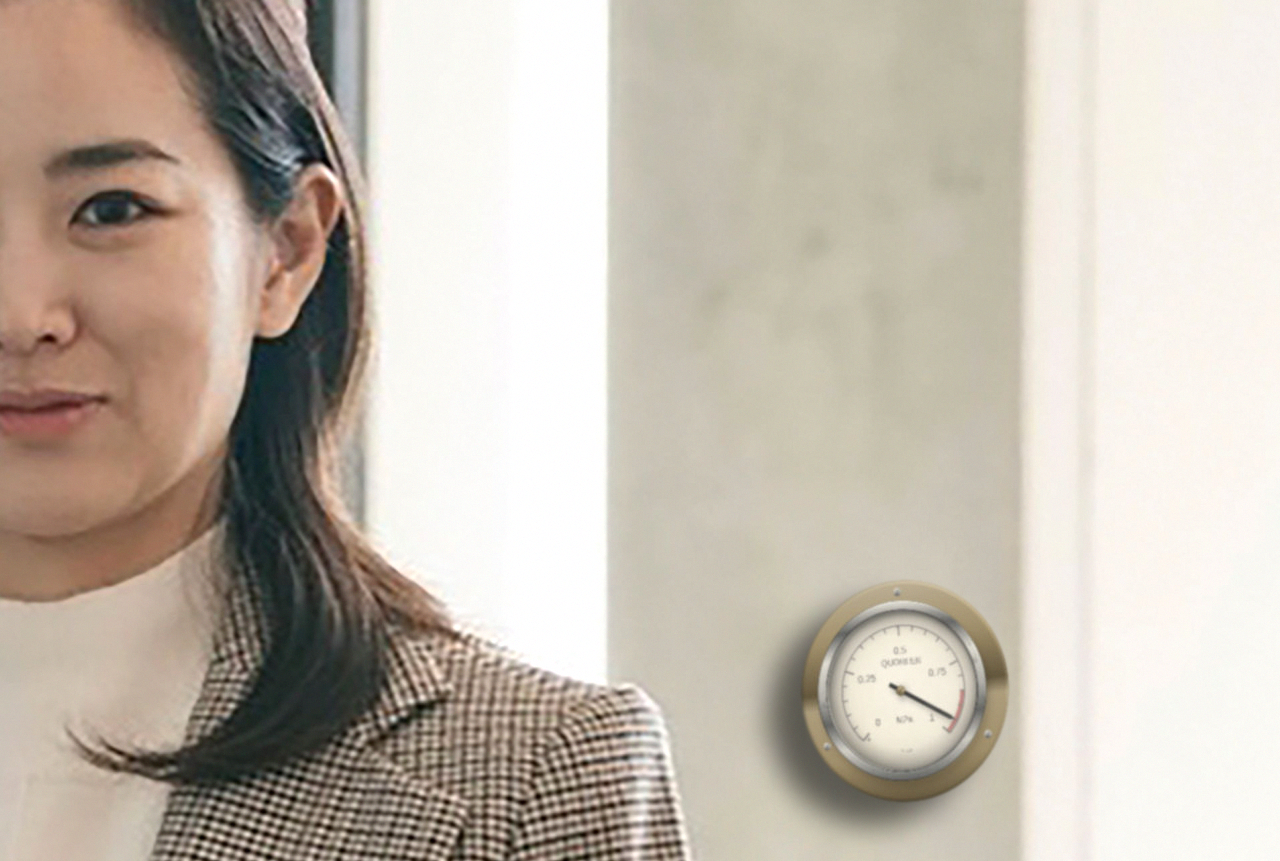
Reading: 0.95 MPa
